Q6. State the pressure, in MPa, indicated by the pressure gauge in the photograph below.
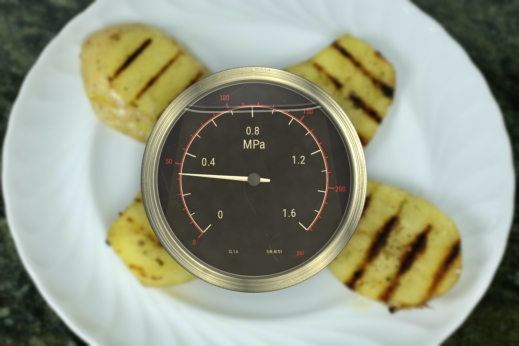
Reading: 0.3 MPa
